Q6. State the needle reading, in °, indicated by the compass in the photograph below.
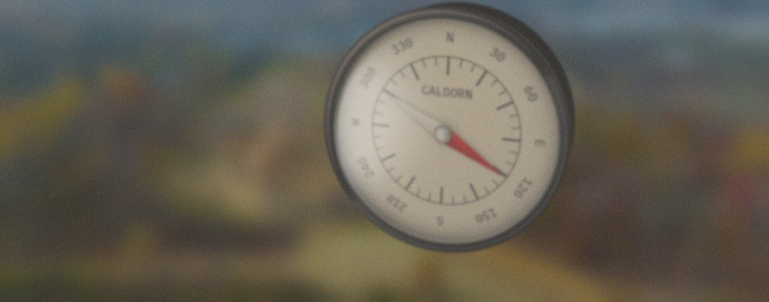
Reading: 120 °
